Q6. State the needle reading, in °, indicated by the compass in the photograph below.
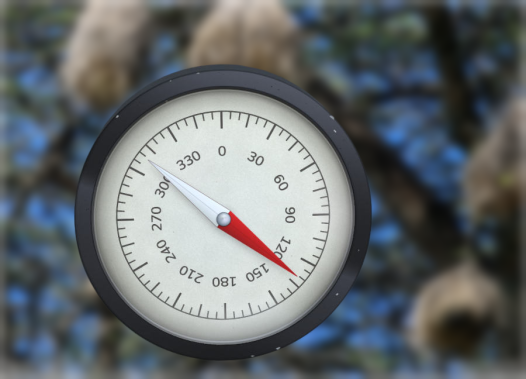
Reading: 130 °
